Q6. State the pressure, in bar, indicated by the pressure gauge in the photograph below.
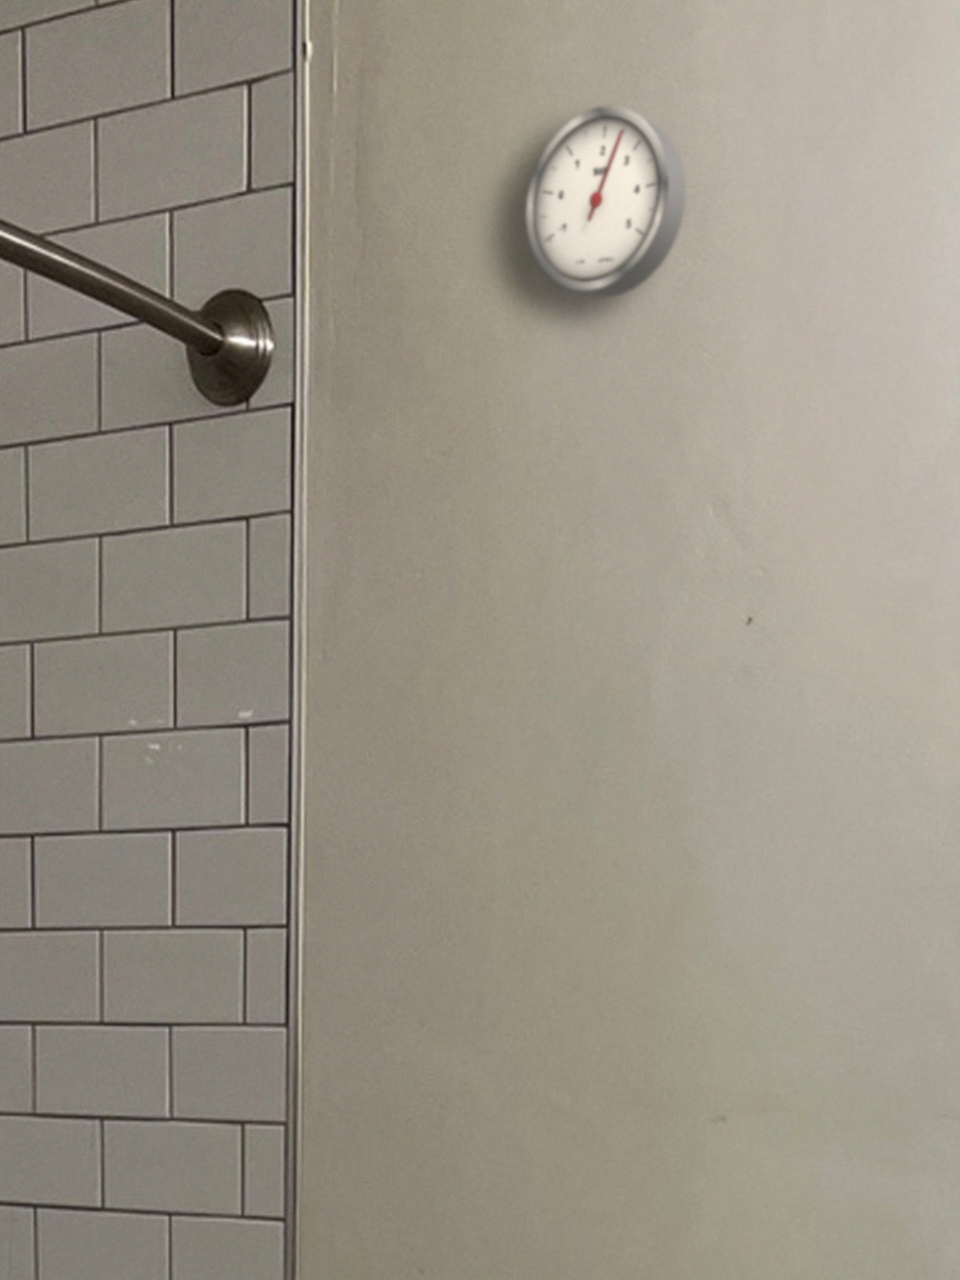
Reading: 2.5 bar
